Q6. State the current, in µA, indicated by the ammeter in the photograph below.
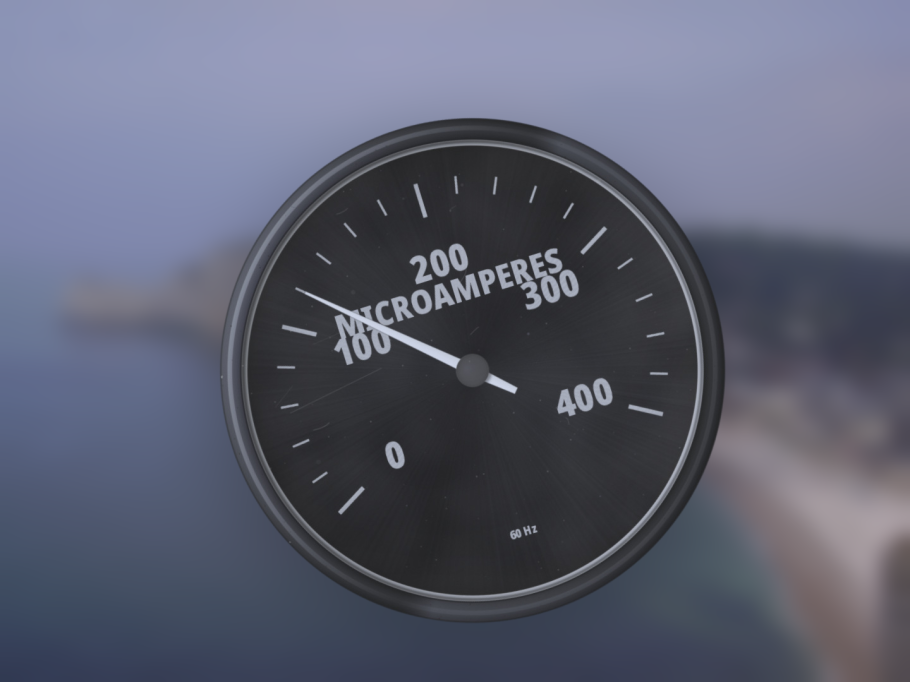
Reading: 120 µA
